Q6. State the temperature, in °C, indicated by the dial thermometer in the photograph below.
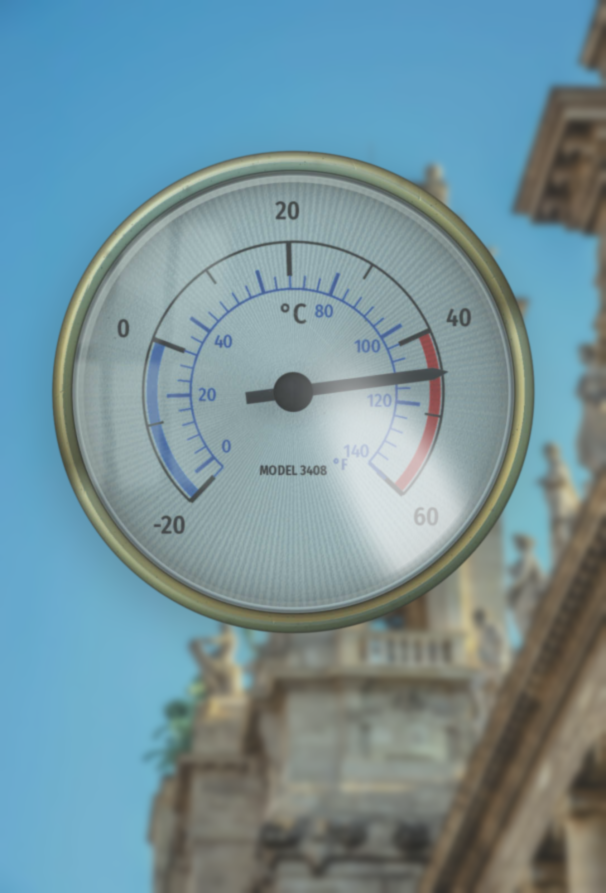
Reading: 45 °C
